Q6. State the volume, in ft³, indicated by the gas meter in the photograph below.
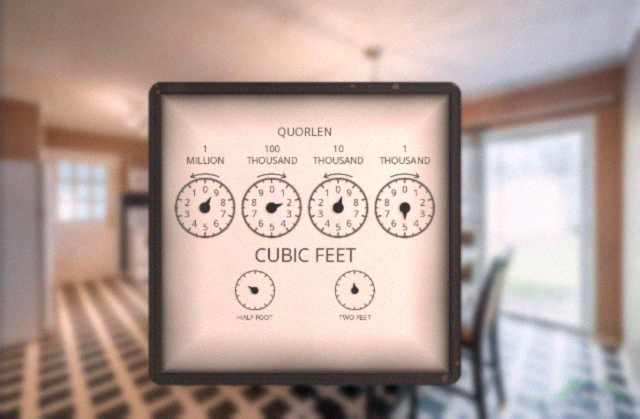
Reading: 919500 ft³
